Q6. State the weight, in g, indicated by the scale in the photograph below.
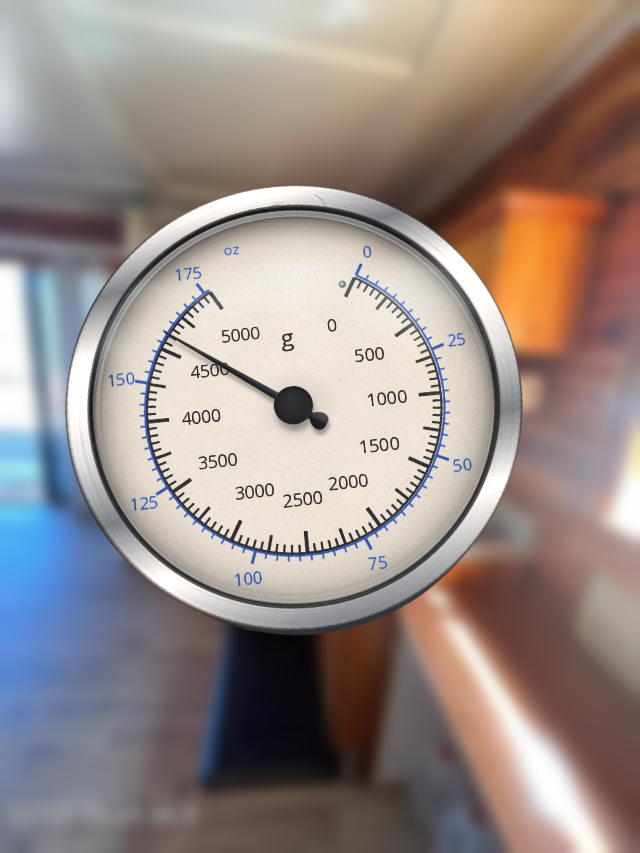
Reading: 4600 g
